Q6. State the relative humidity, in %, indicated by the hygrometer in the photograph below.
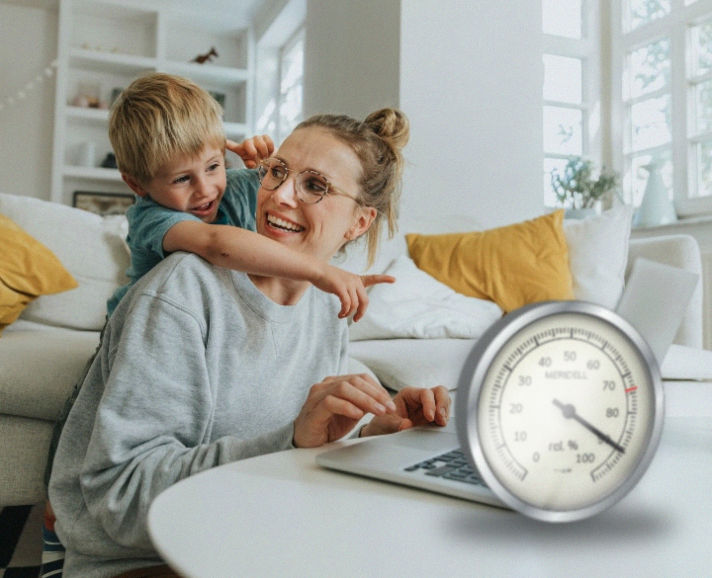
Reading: 90 %
